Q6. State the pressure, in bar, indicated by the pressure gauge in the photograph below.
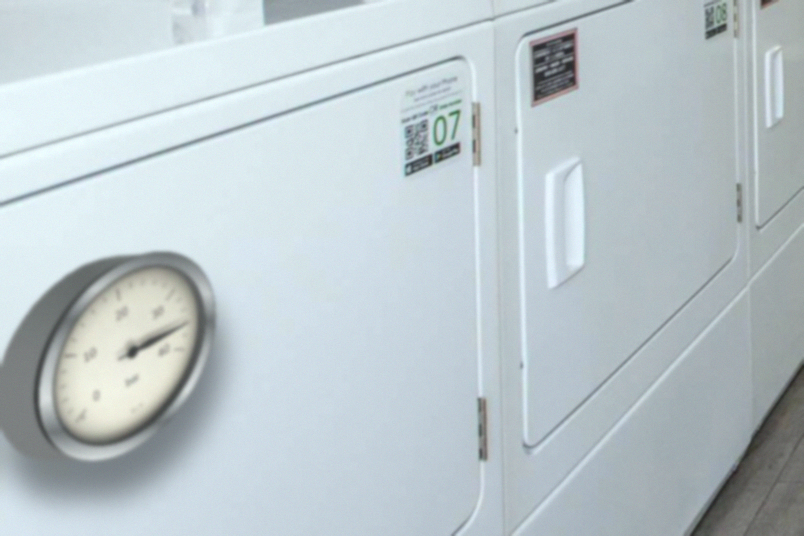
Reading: 36 bar
